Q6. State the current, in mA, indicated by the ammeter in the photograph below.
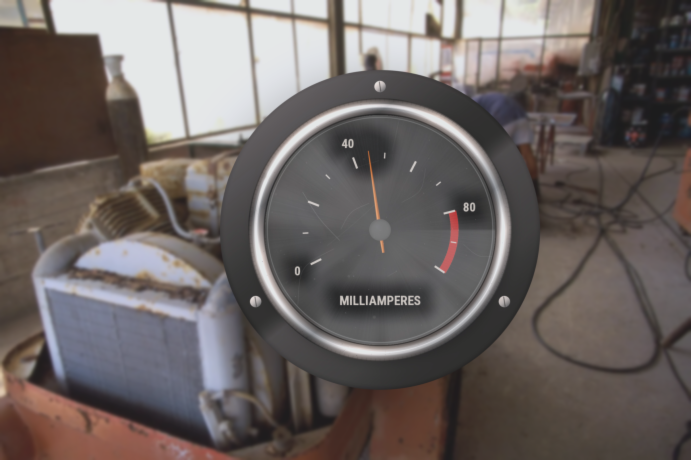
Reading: 45 mA
